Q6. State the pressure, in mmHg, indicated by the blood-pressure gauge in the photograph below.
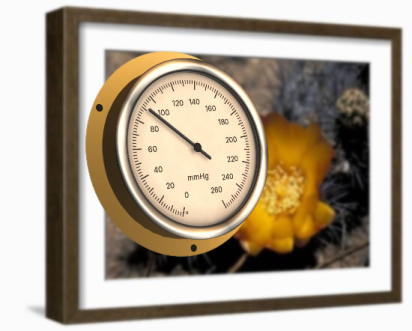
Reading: 90 mmHg
